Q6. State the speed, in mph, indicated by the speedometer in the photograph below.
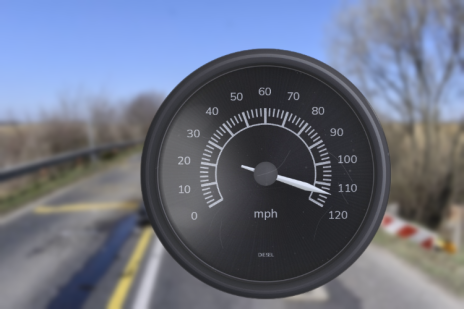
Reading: 114 mph
